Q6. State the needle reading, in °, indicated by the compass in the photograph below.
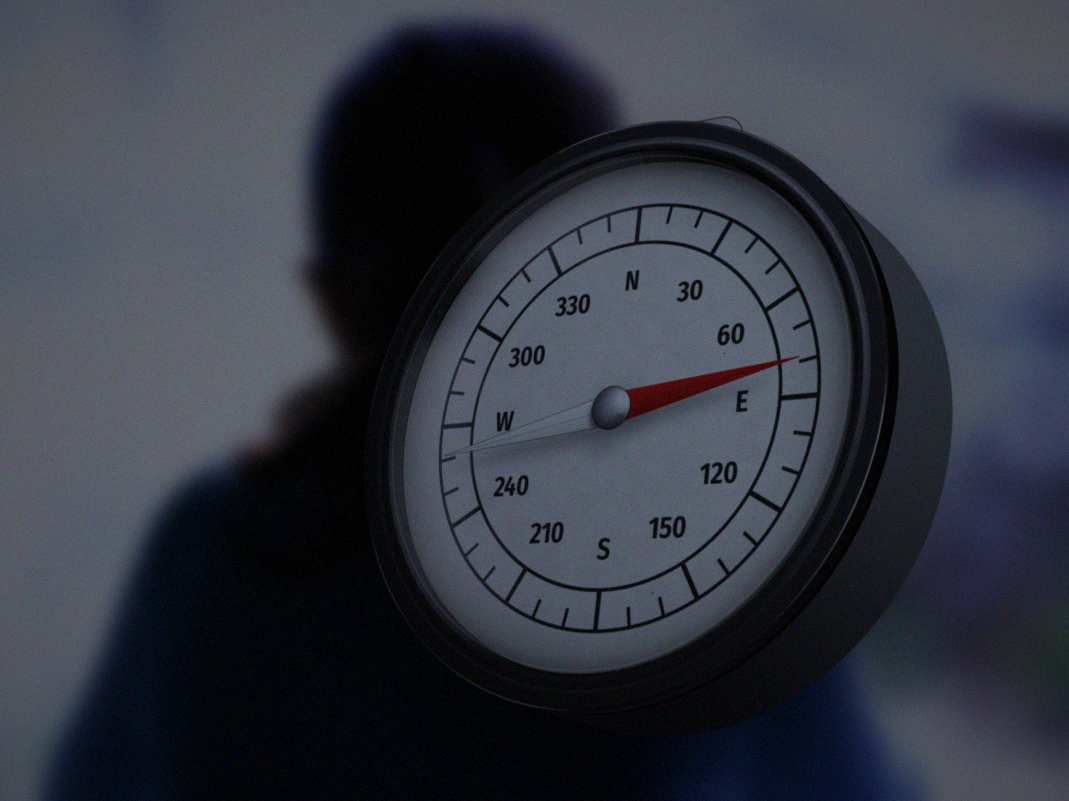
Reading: 80 °
